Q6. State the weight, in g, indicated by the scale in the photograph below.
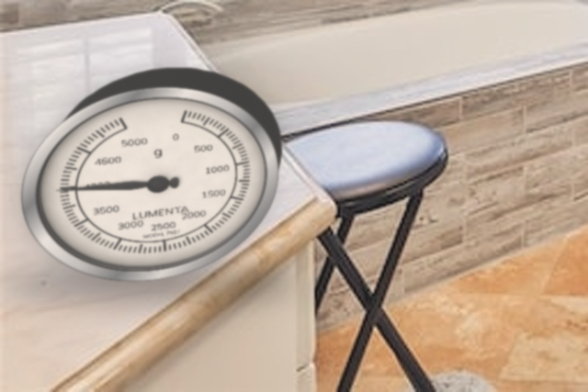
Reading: 4000 g
